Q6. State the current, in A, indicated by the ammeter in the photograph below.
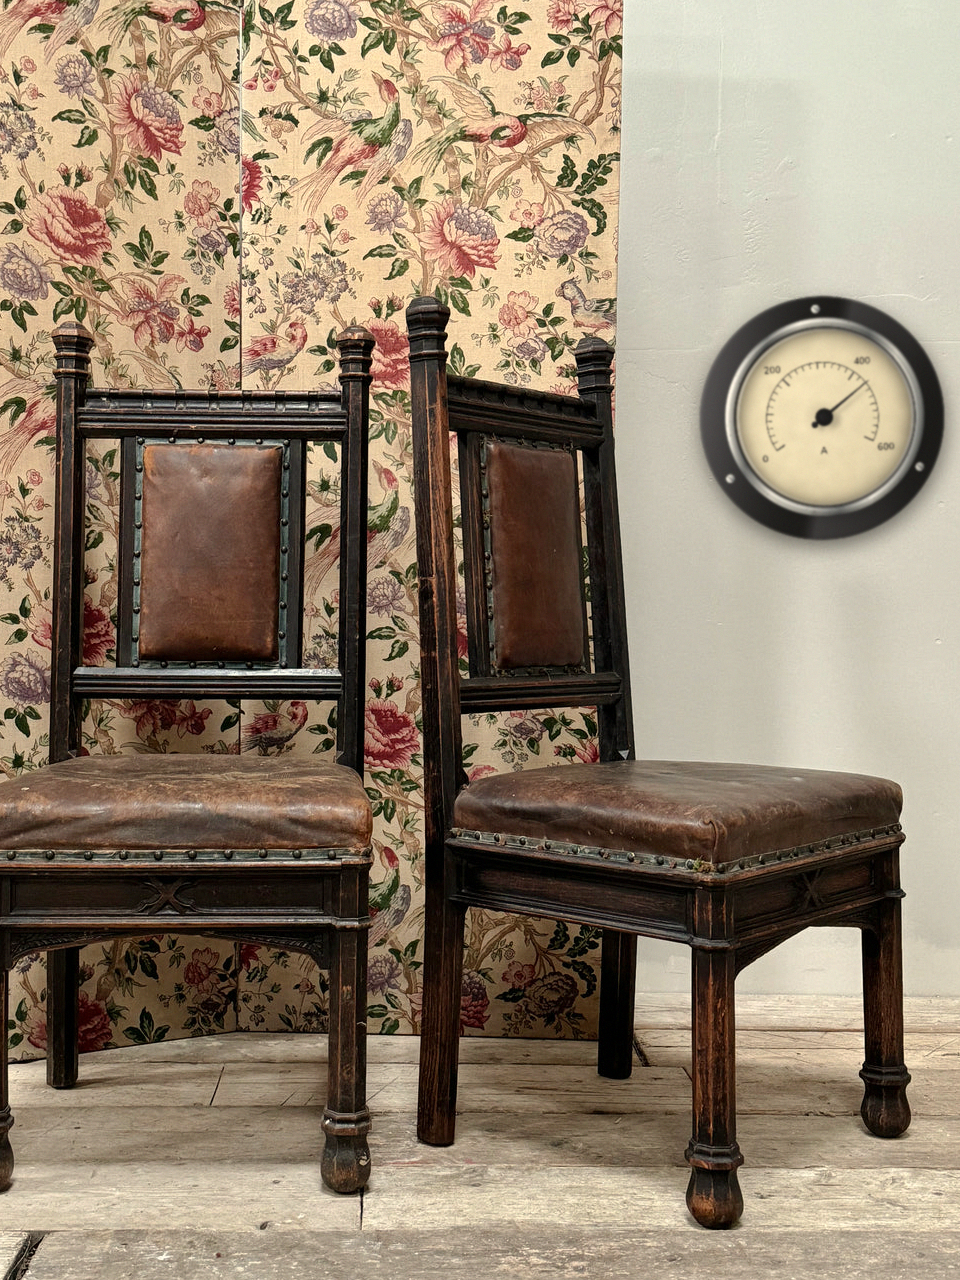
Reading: 440 A
